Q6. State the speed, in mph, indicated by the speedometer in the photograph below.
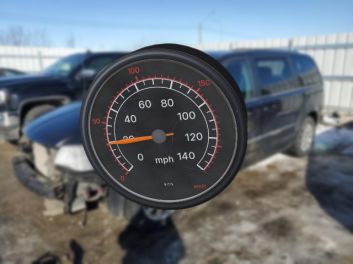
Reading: 20 mph
